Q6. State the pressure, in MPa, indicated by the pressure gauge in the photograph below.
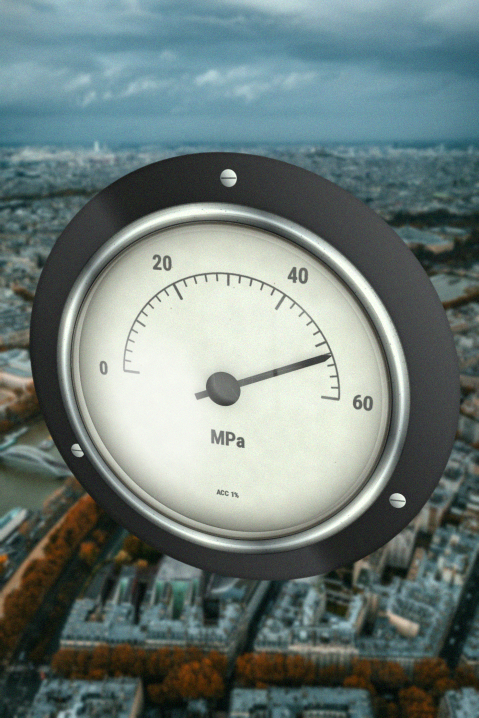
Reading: 52 MPa
